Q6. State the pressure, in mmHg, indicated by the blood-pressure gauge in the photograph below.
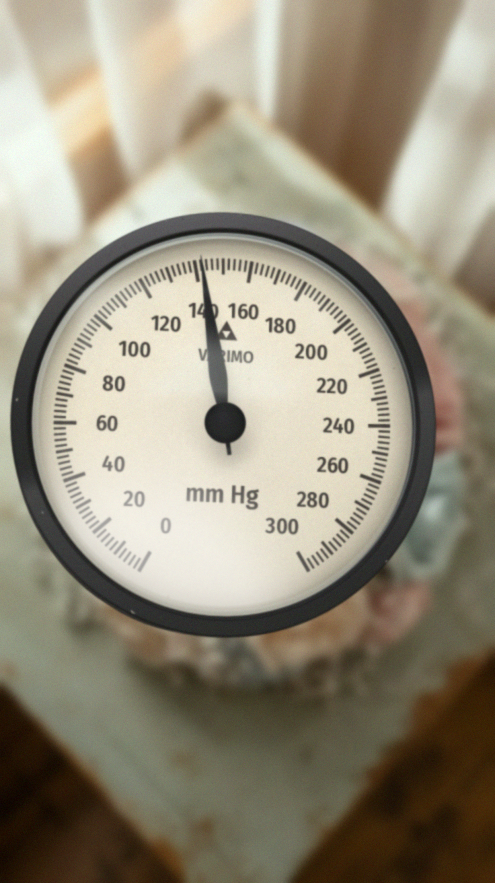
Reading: 142 mmHg
